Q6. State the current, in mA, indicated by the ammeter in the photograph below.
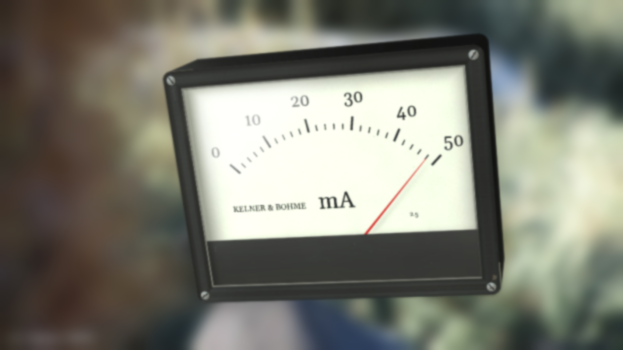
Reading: 48 mA
